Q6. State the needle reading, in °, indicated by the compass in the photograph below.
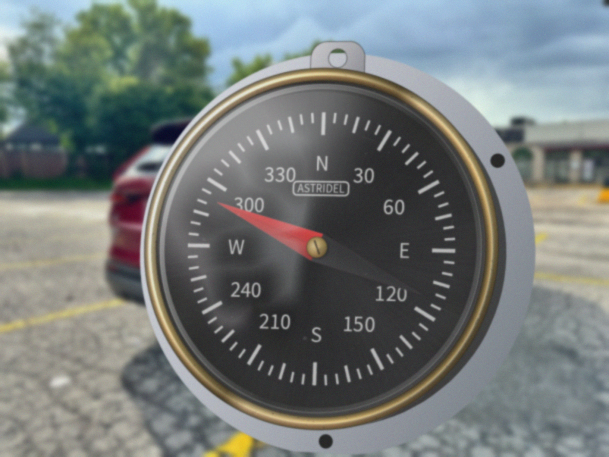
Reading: 292.5 °
